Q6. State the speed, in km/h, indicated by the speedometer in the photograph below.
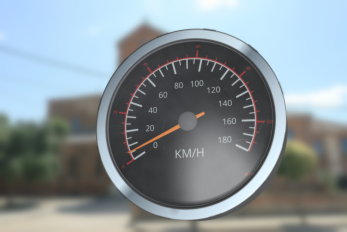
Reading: 5 km/h
